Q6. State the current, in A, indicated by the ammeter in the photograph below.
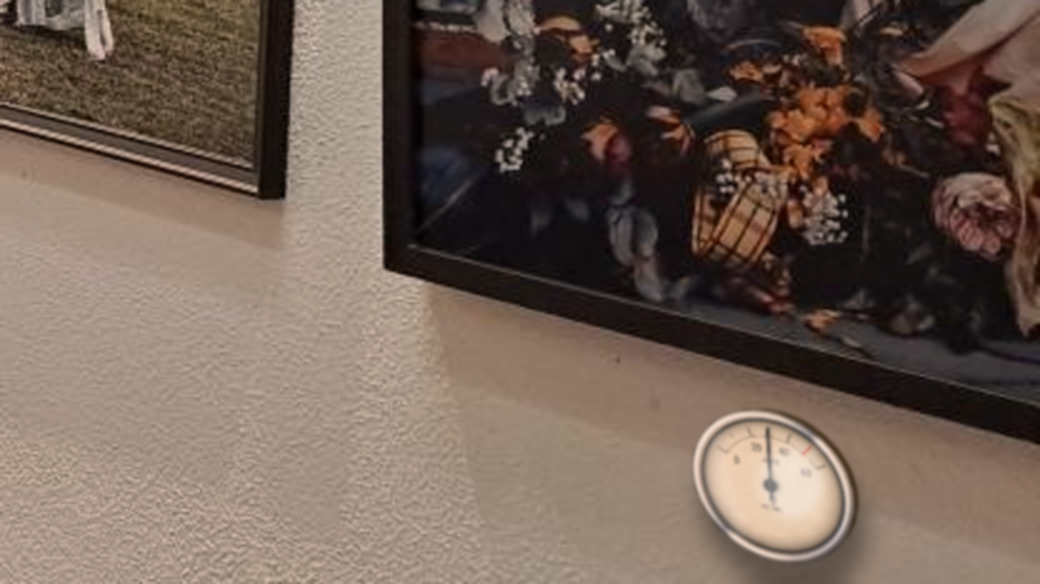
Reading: 30 A
